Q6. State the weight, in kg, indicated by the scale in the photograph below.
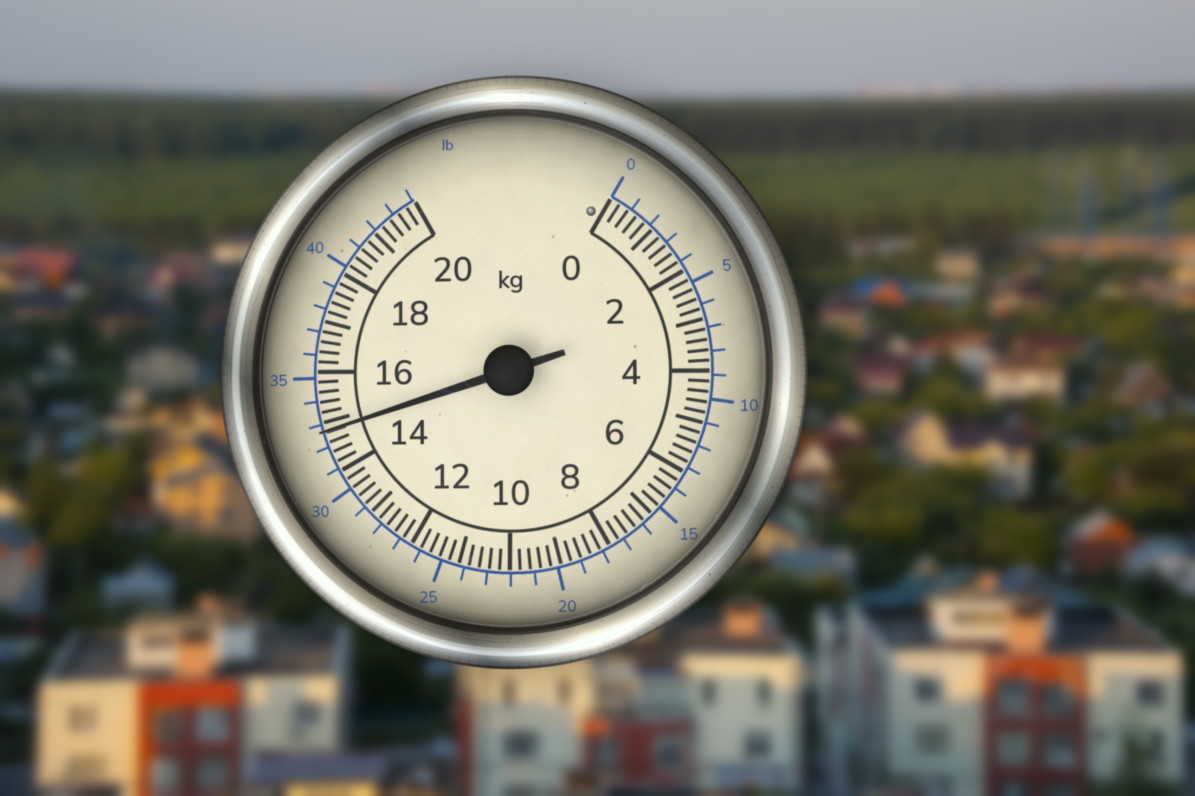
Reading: 14.8 kg
